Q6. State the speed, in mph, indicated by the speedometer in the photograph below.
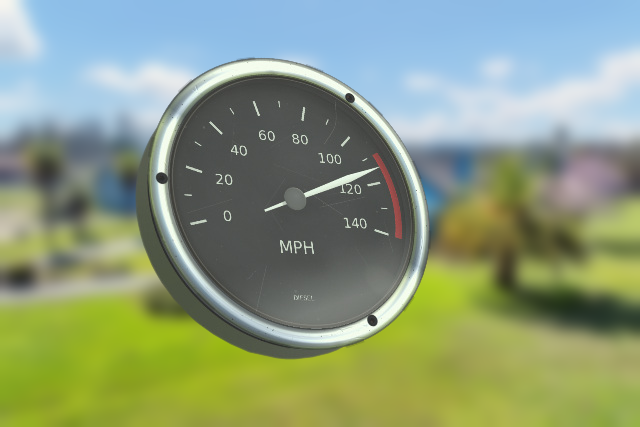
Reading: 115 mph
